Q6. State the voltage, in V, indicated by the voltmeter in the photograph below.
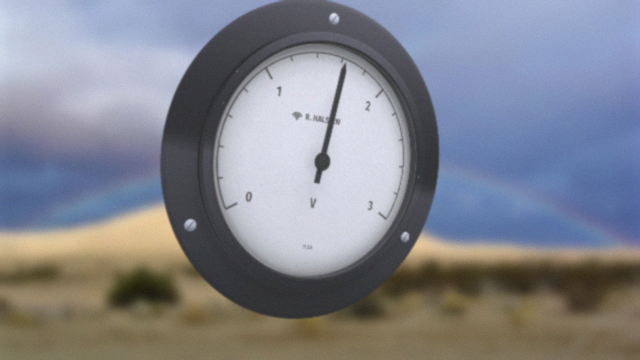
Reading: 1.6 V
